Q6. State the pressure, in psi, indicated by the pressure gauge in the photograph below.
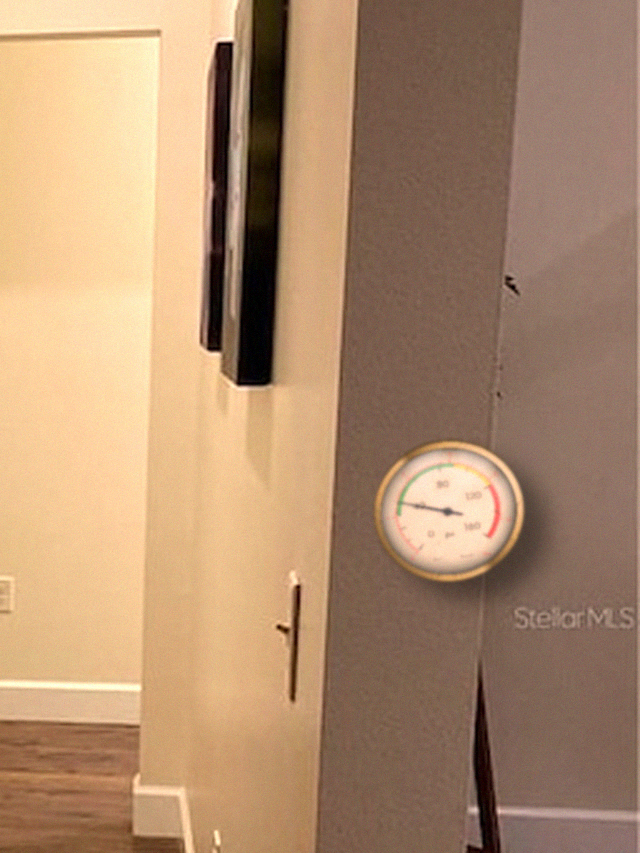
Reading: 40 psi
